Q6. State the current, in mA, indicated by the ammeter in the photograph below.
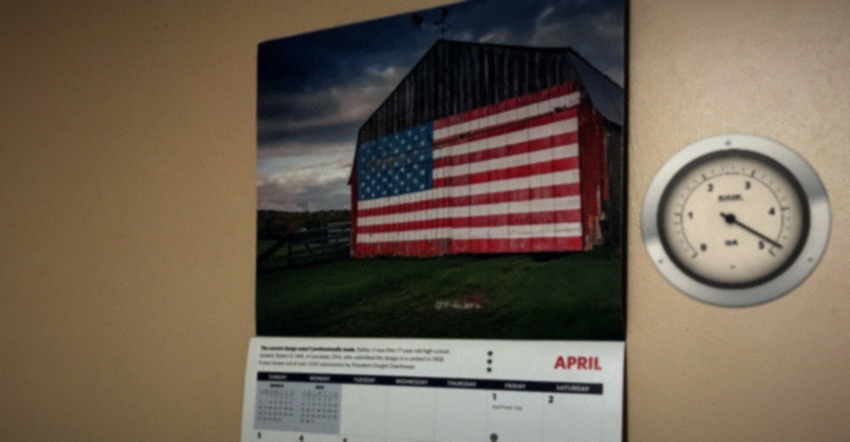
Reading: 4.8 mA
